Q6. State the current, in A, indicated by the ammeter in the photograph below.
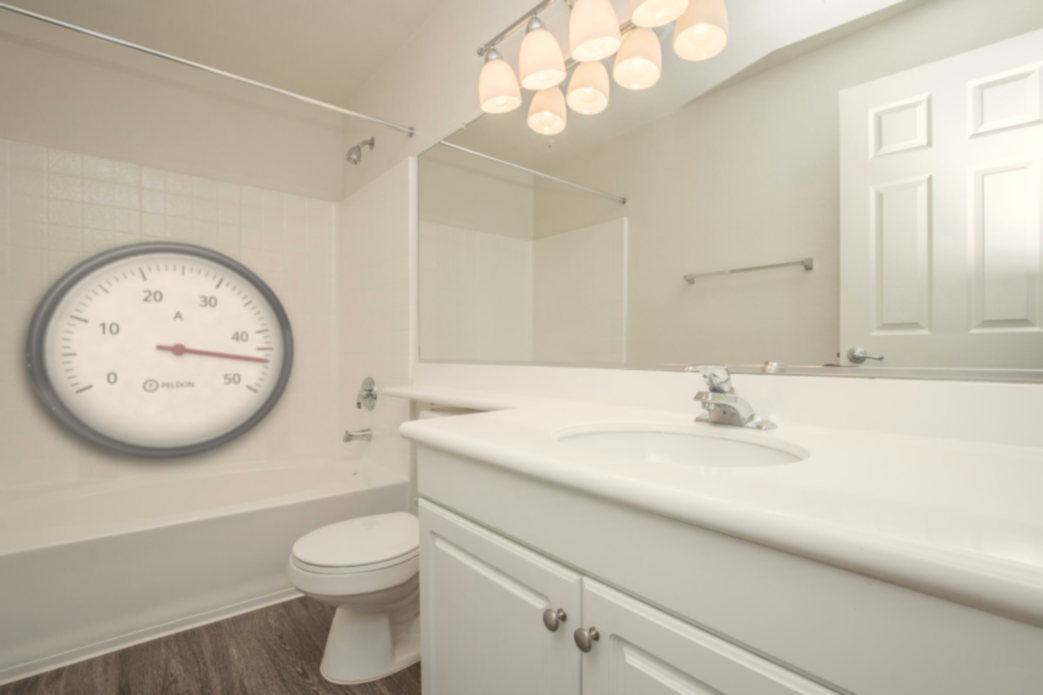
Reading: 45 A
